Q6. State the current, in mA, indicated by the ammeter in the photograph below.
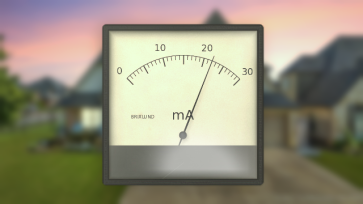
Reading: 22 mA
